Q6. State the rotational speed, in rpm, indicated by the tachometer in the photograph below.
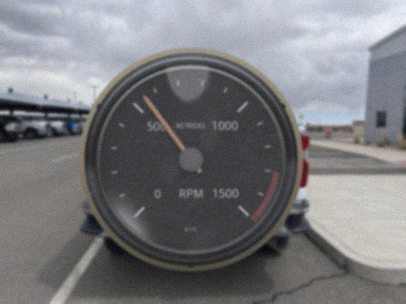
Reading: 550 rpm
